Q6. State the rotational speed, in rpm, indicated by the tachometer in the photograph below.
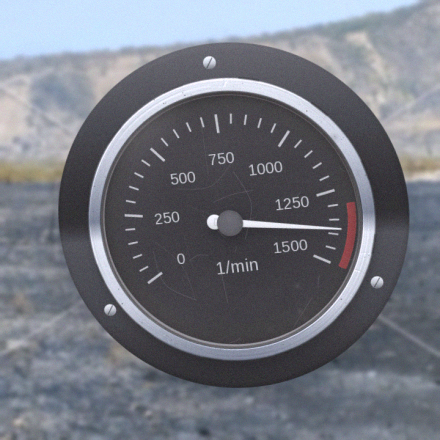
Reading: 1375 rpm
